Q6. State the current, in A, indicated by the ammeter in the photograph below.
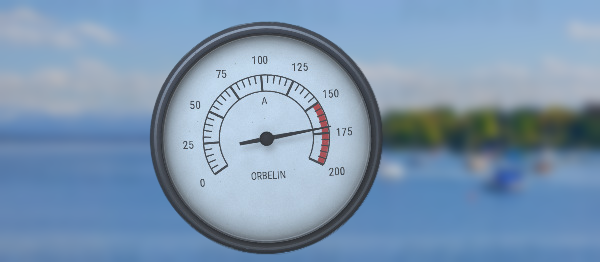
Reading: 170 A
